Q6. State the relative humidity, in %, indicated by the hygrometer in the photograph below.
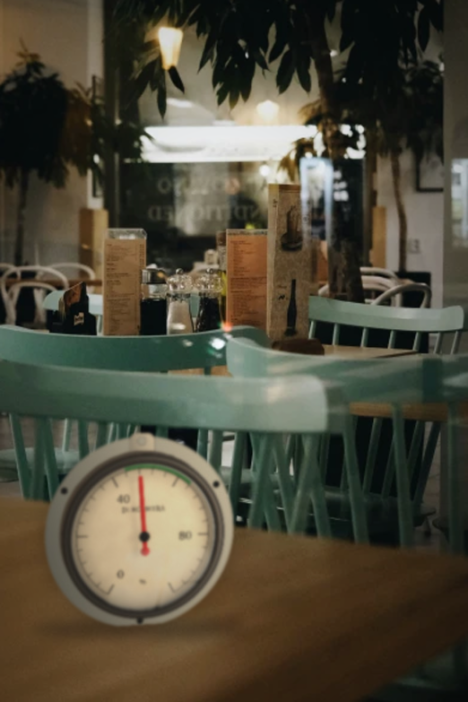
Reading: 48 %
